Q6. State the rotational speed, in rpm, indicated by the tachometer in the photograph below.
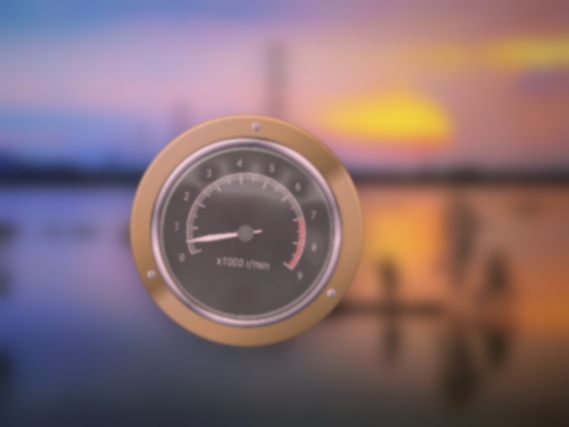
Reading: 500 rpm
